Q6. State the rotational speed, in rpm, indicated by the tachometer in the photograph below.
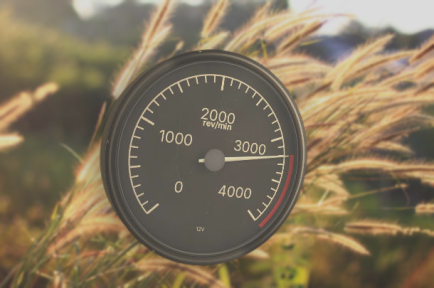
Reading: 3200 rpm
